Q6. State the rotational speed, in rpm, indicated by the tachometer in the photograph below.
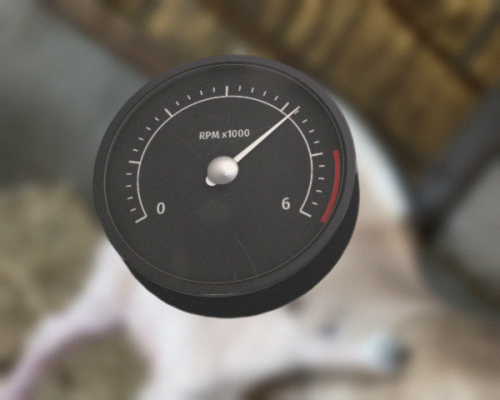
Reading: 4200 rpm
